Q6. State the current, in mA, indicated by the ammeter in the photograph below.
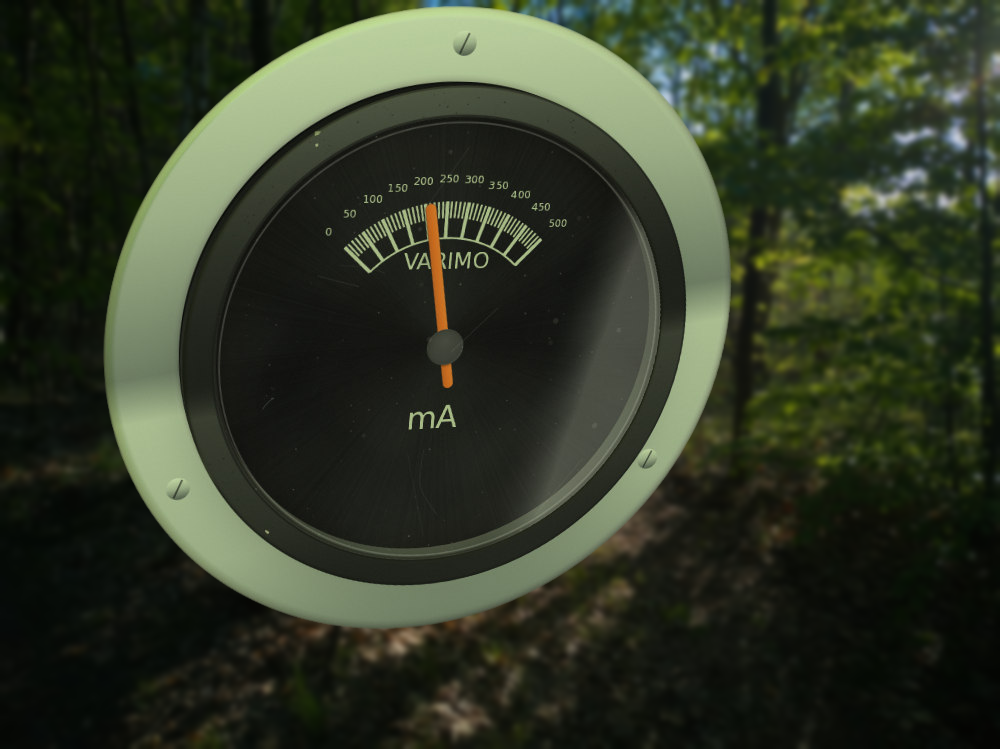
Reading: 200 mA
